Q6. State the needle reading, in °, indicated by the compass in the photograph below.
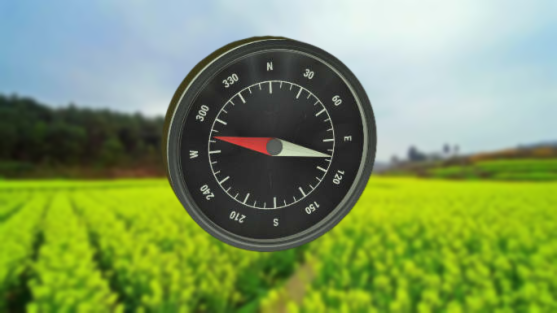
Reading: 285 °
